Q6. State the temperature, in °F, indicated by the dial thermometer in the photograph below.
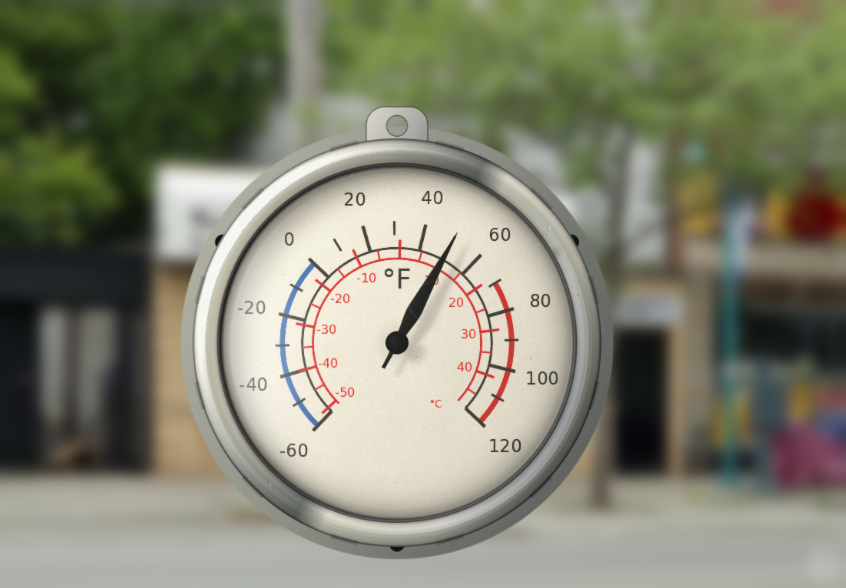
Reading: 50 °F
